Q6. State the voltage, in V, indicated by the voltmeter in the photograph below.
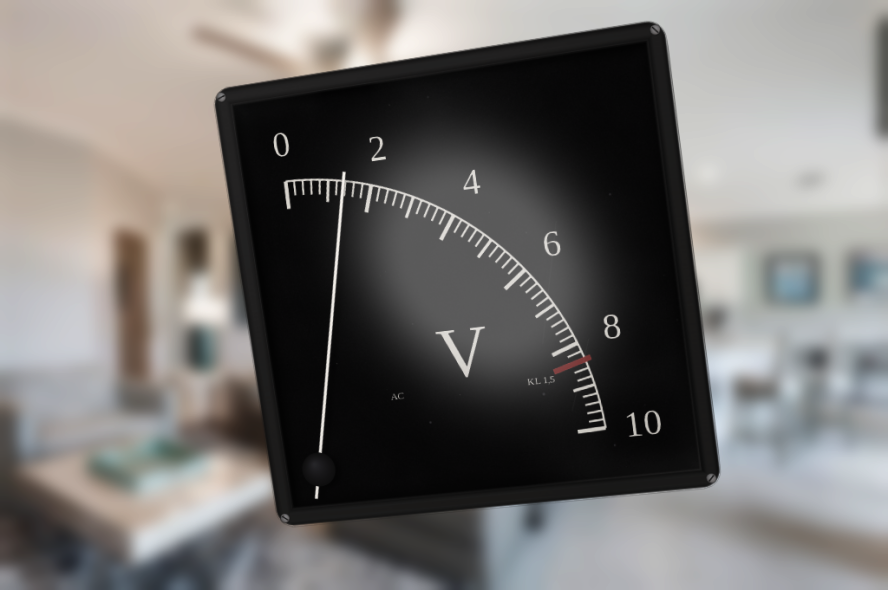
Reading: 1.4 V
